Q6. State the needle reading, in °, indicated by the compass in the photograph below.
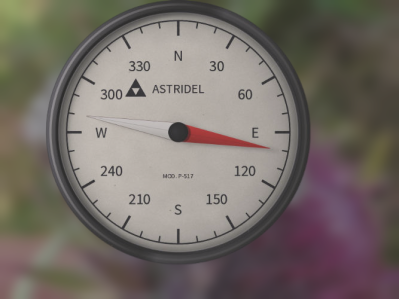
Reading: 100 °
